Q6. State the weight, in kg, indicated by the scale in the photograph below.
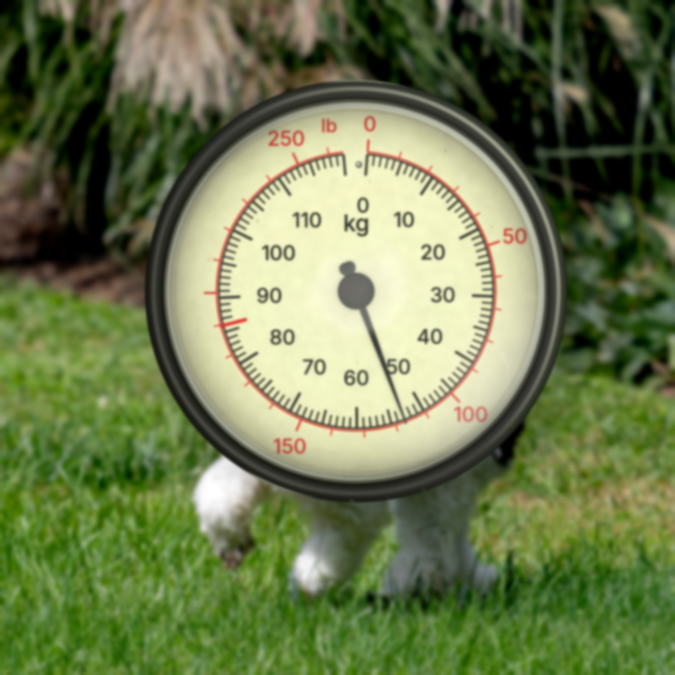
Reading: 53 kg
